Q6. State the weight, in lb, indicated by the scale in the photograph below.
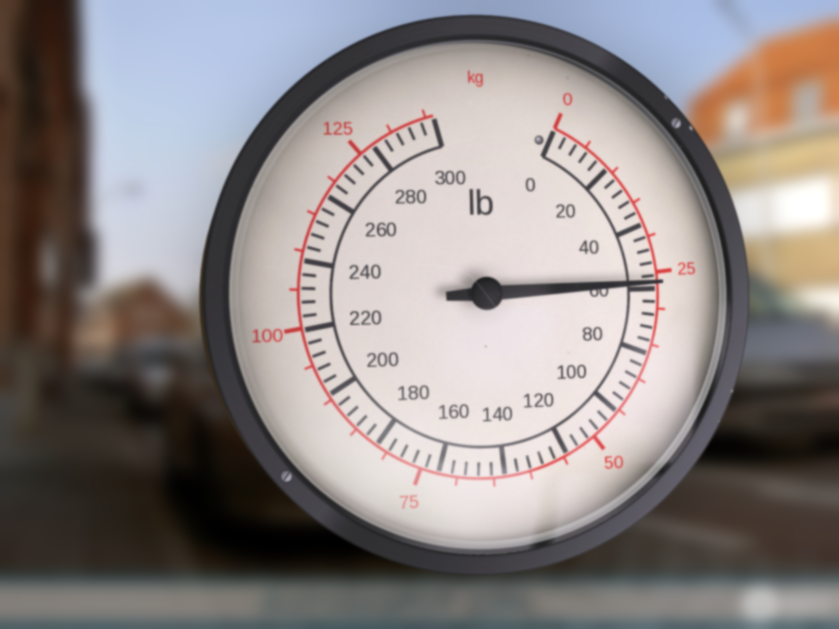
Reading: 58 lb
